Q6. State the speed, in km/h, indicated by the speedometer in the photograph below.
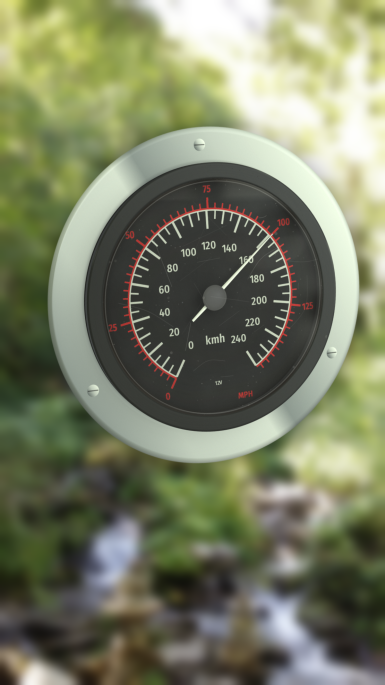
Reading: 160 km/h
